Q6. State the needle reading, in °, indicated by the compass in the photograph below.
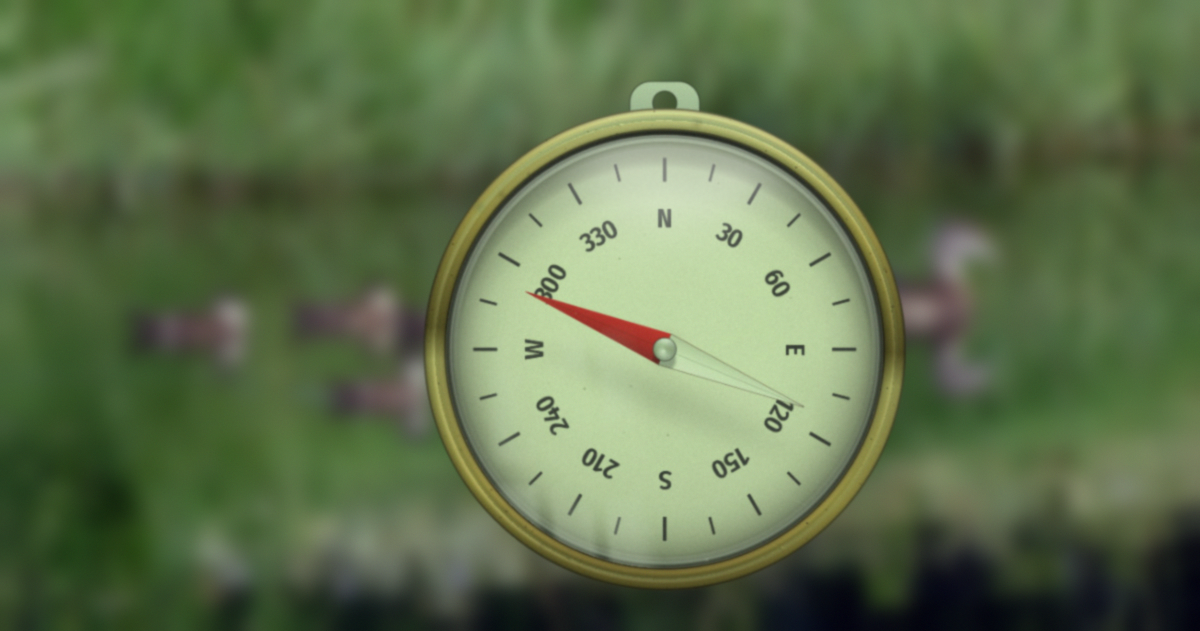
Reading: 292.5 °
